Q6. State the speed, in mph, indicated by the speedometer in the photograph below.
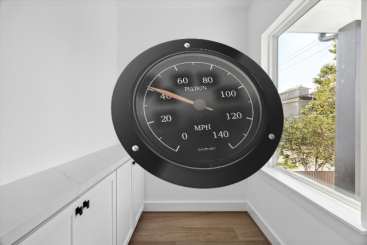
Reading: 40 mph
